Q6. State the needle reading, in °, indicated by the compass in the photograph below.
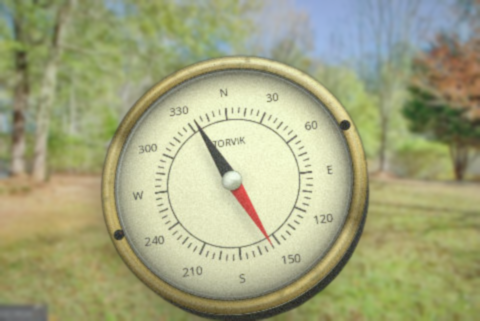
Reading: 155 °
